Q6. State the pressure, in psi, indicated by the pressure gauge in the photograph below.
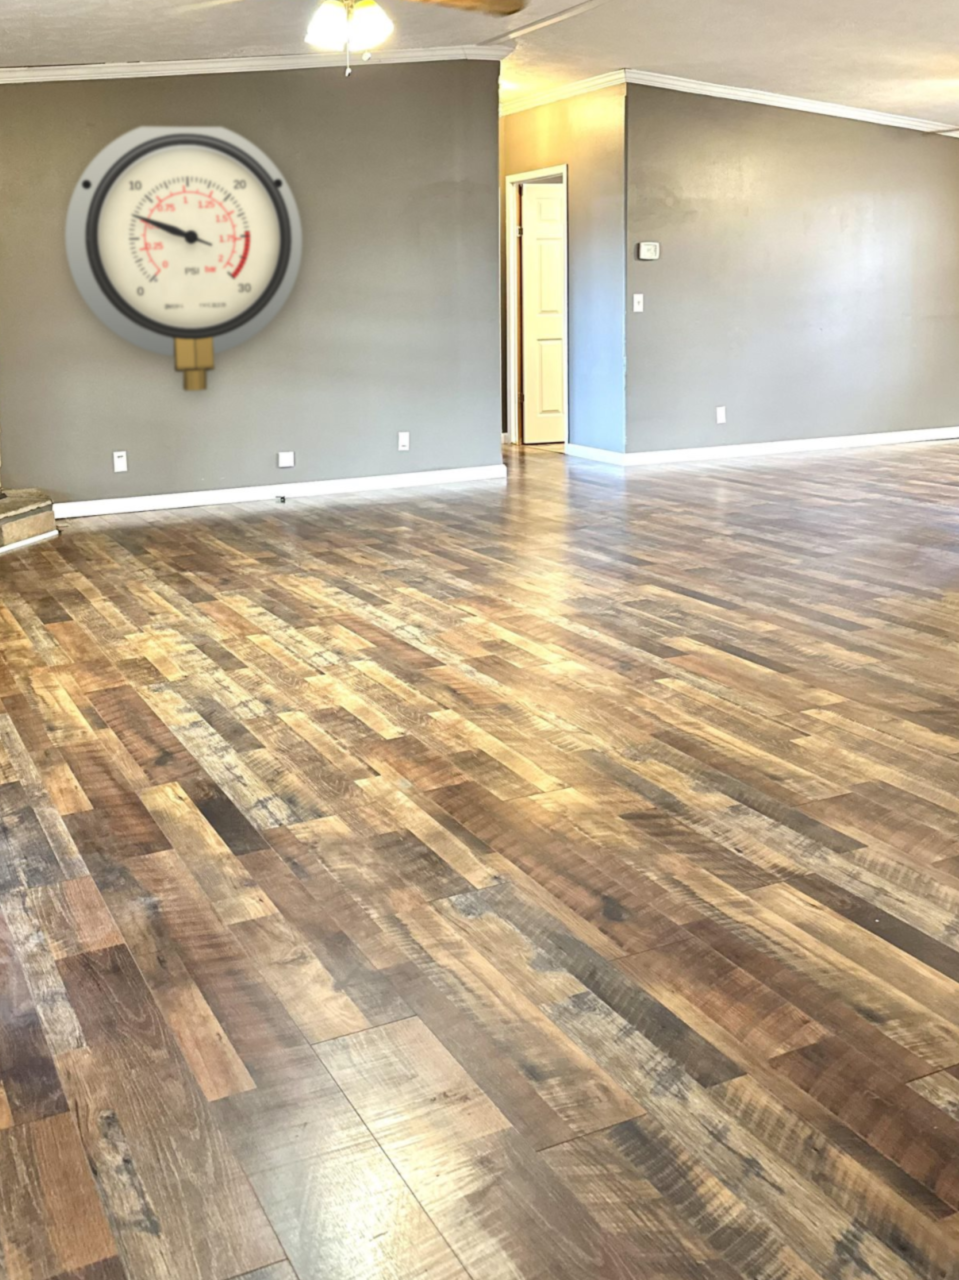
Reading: 7.5 psi
